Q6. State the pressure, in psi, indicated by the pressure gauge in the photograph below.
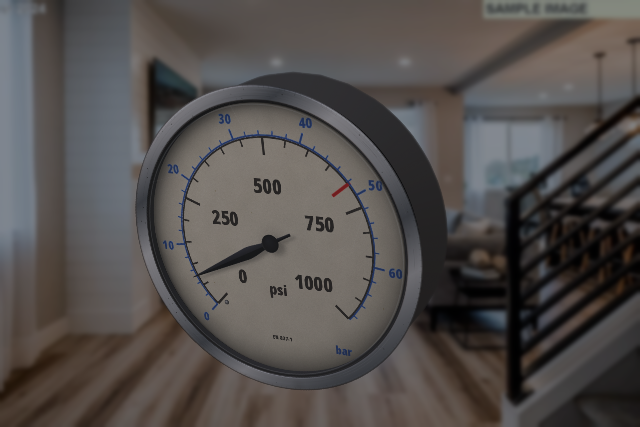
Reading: 75 psi
